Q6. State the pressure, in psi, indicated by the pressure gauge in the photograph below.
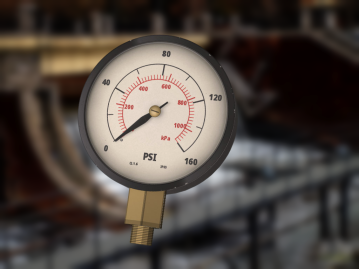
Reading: 0 psi
